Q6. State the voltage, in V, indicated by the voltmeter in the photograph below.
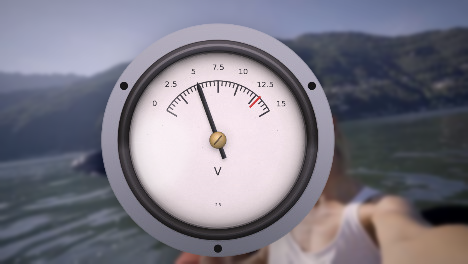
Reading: 5 V
